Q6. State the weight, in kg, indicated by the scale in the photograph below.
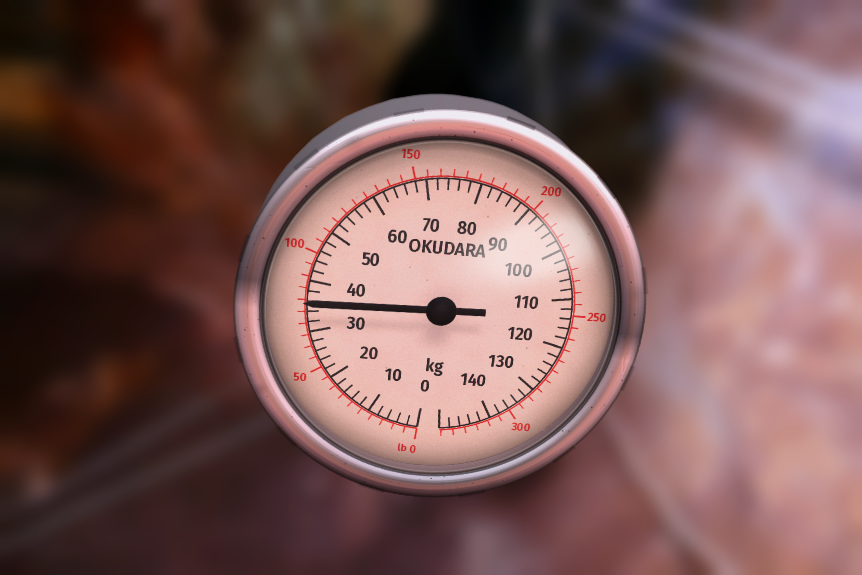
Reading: 36 kg
